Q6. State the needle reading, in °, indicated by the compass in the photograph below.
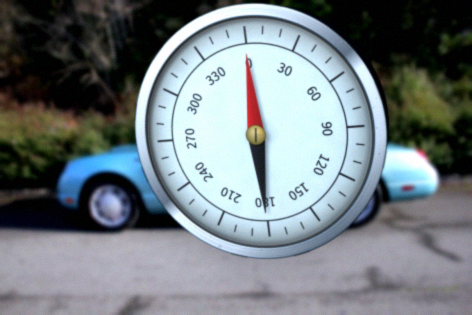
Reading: 0 °
